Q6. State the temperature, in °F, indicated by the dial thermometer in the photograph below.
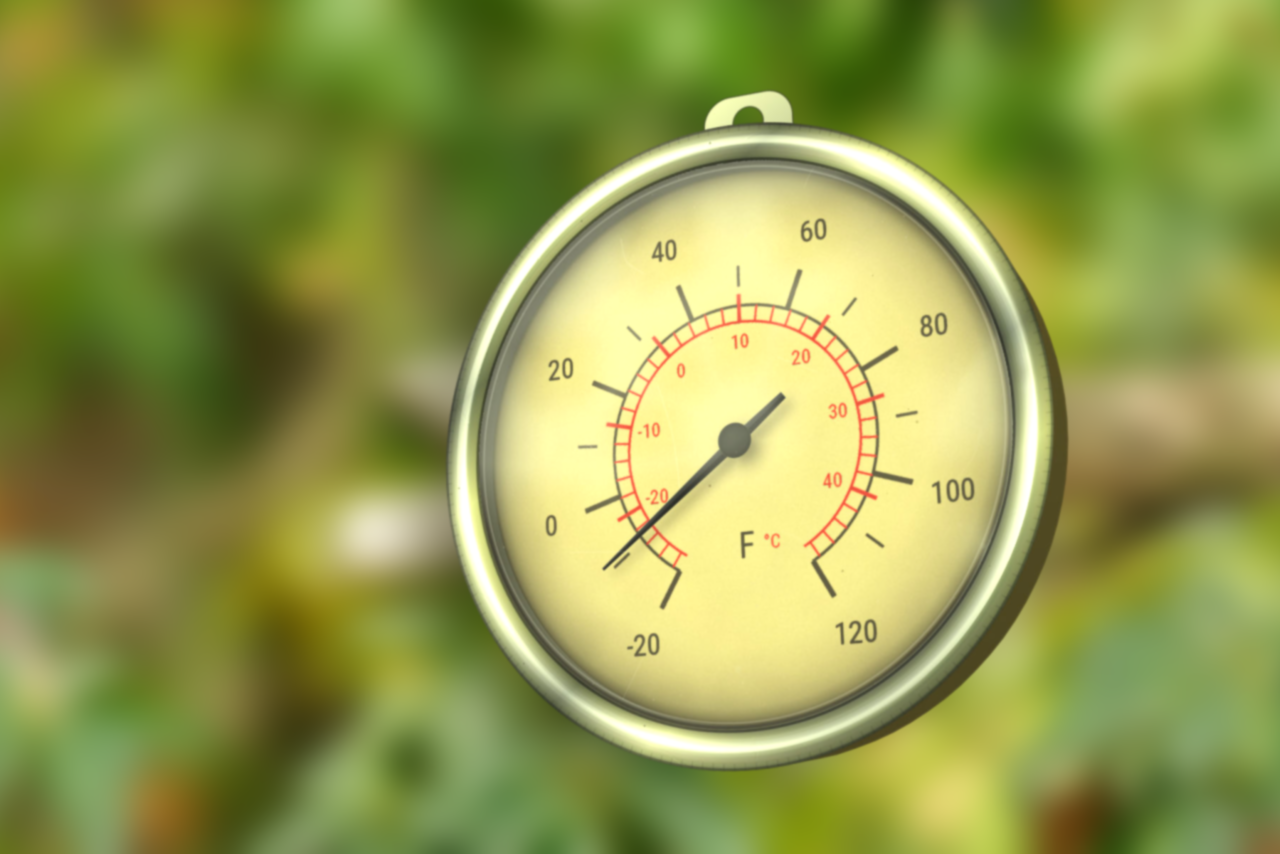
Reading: -10 °F
